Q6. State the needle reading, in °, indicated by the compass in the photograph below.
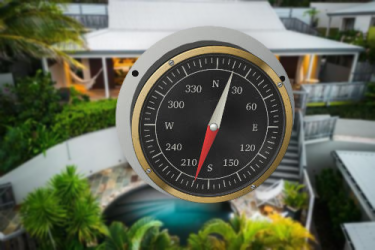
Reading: 195 °
